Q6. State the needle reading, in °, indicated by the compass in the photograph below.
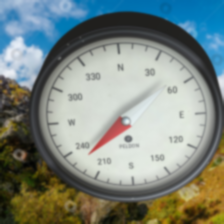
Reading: 230 °
